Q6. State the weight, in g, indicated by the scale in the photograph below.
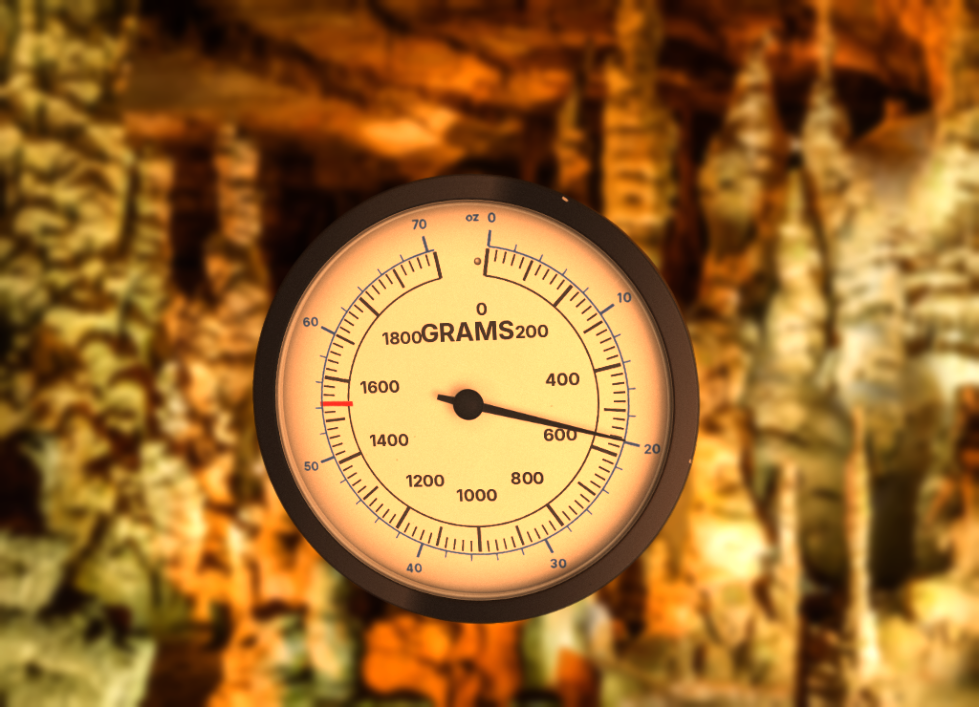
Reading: 560 g
